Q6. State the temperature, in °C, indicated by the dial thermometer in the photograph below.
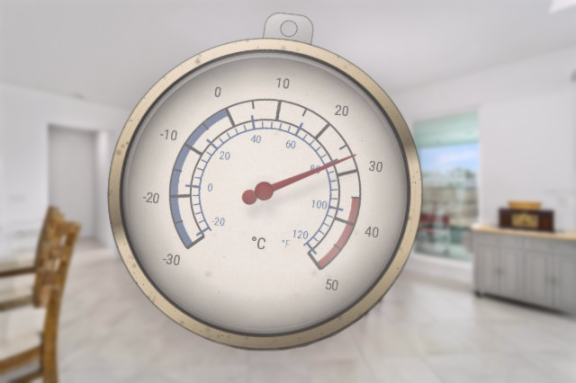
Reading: 27.5 °C
